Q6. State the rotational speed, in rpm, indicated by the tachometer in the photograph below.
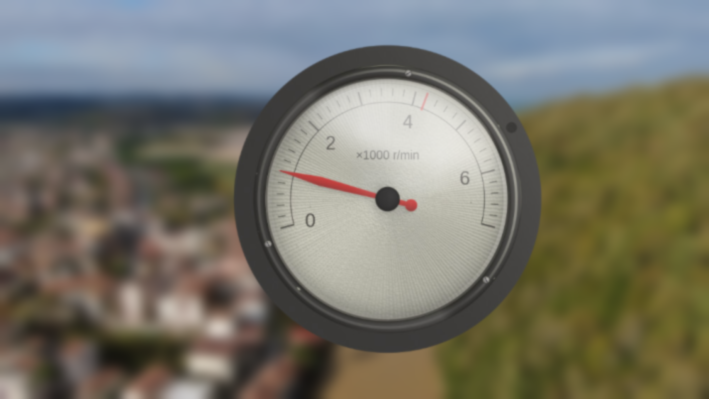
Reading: 1000 rpm
